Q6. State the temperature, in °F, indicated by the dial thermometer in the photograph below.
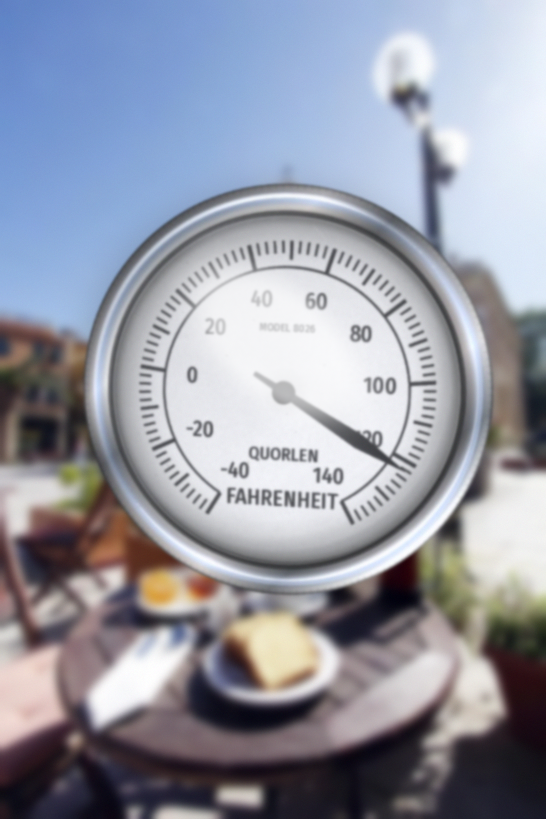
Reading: 122 °F
